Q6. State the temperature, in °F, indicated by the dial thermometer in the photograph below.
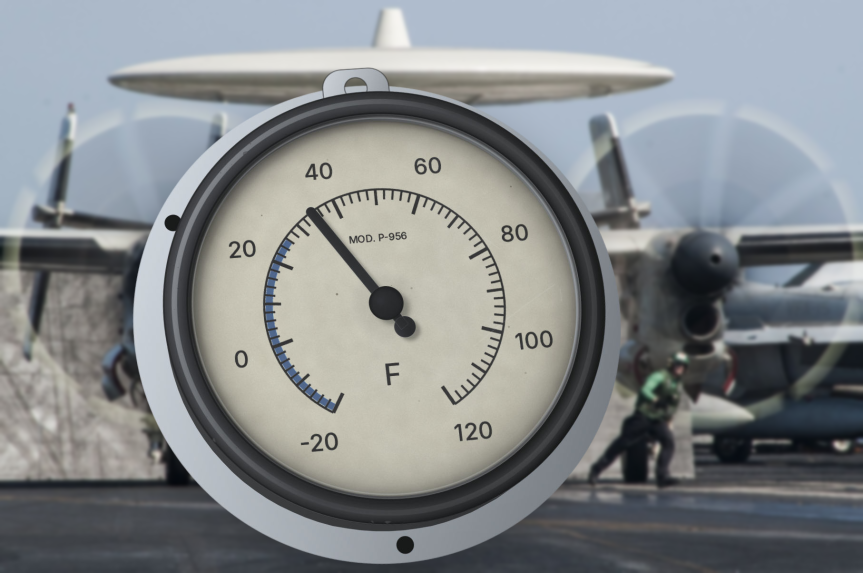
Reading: 34 °F
